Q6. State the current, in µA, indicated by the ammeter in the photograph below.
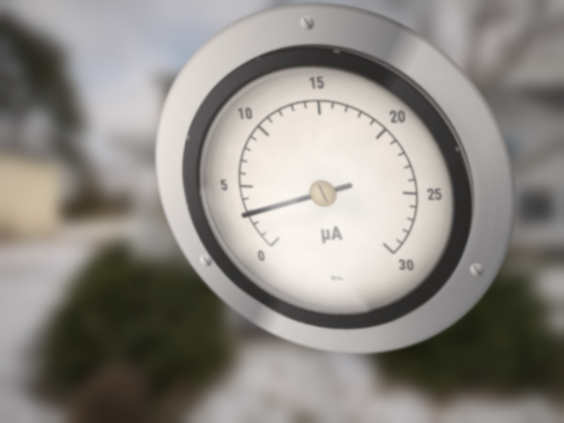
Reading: 3 µA
